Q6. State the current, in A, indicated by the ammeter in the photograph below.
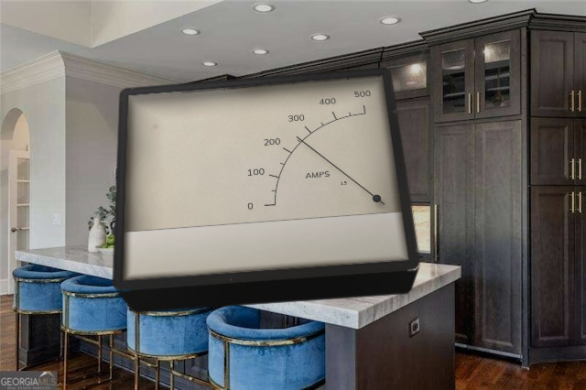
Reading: 250 A
